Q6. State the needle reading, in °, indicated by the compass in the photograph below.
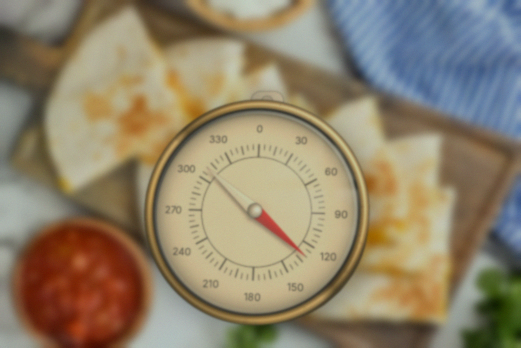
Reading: 130 °
